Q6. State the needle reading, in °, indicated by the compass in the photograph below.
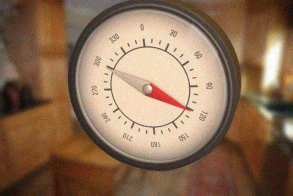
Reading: 120 °
